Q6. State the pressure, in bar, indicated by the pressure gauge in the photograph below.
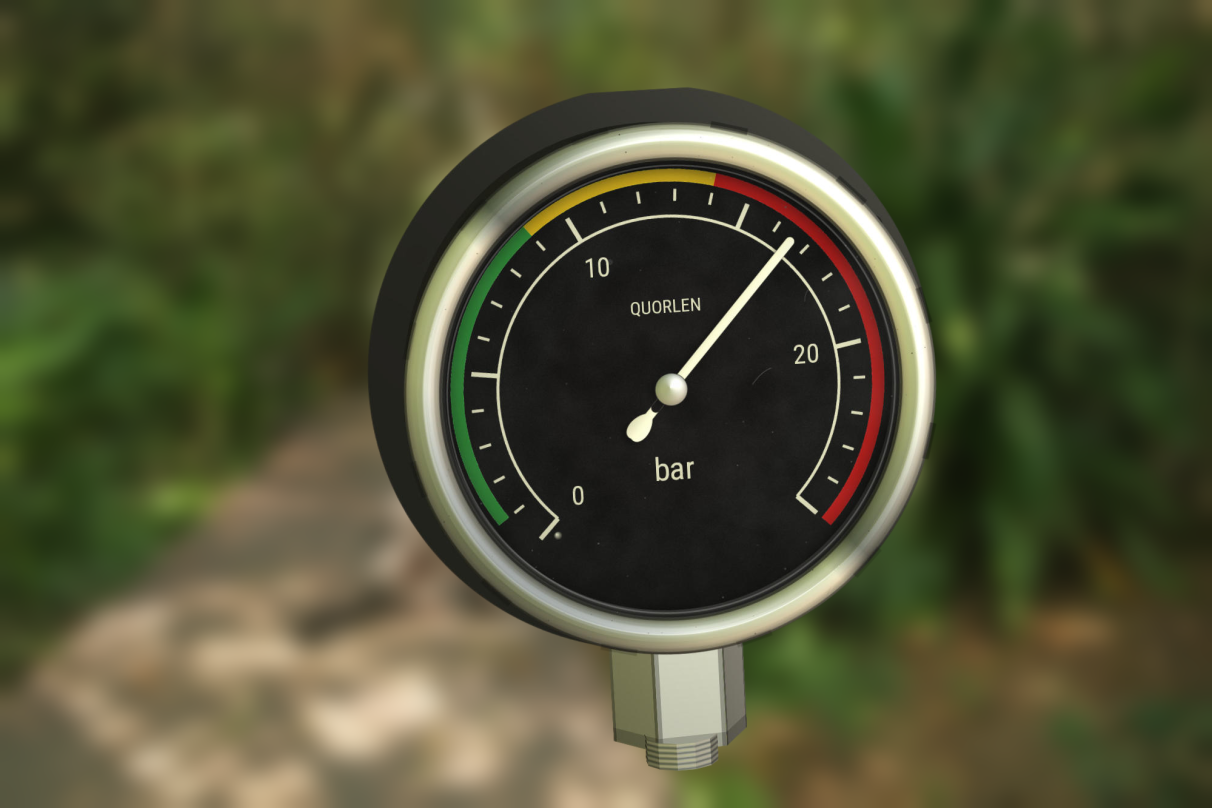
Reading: 16.5 bar
